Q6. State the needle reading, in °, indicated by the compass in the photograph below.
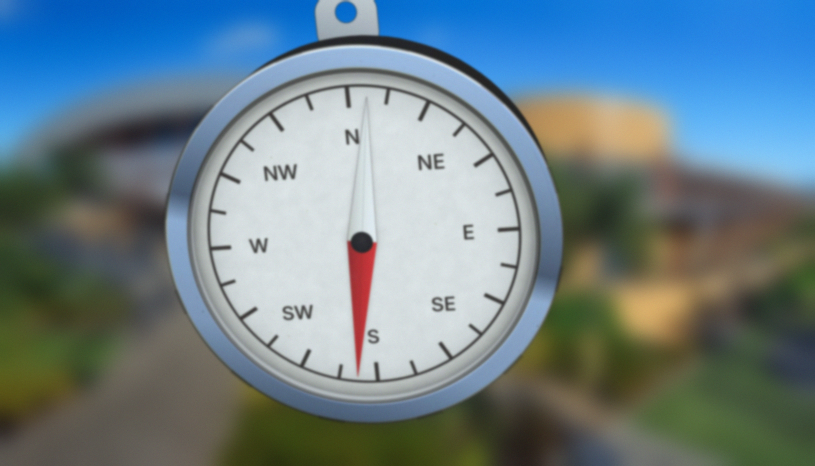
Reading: 187.5 °
